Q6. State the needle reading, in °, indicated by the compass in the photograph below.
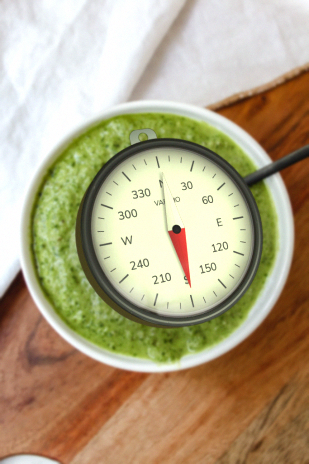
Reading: 180 °
